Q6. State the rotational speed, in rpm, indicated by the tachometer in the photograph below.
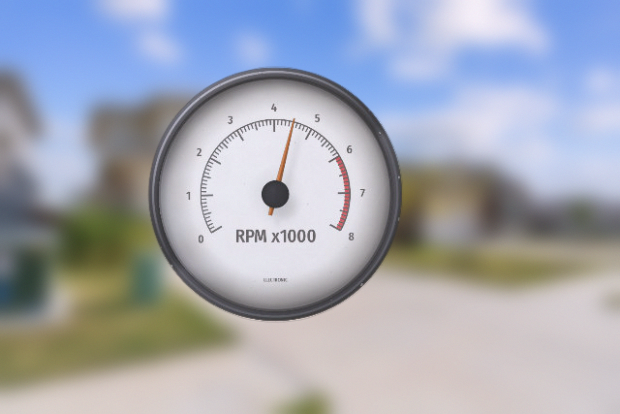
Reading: 4500 rpm
